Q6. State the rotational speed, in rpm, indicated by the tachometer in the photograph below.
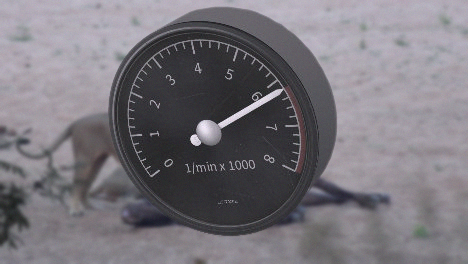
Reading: 6200 rpm
